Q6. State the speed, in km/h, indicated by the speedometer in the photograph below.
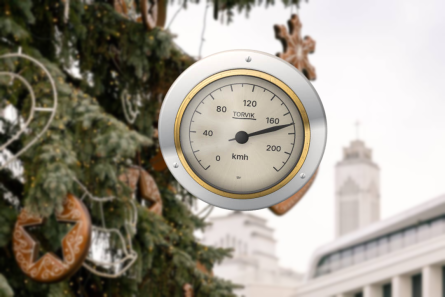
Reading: 170 km/h
